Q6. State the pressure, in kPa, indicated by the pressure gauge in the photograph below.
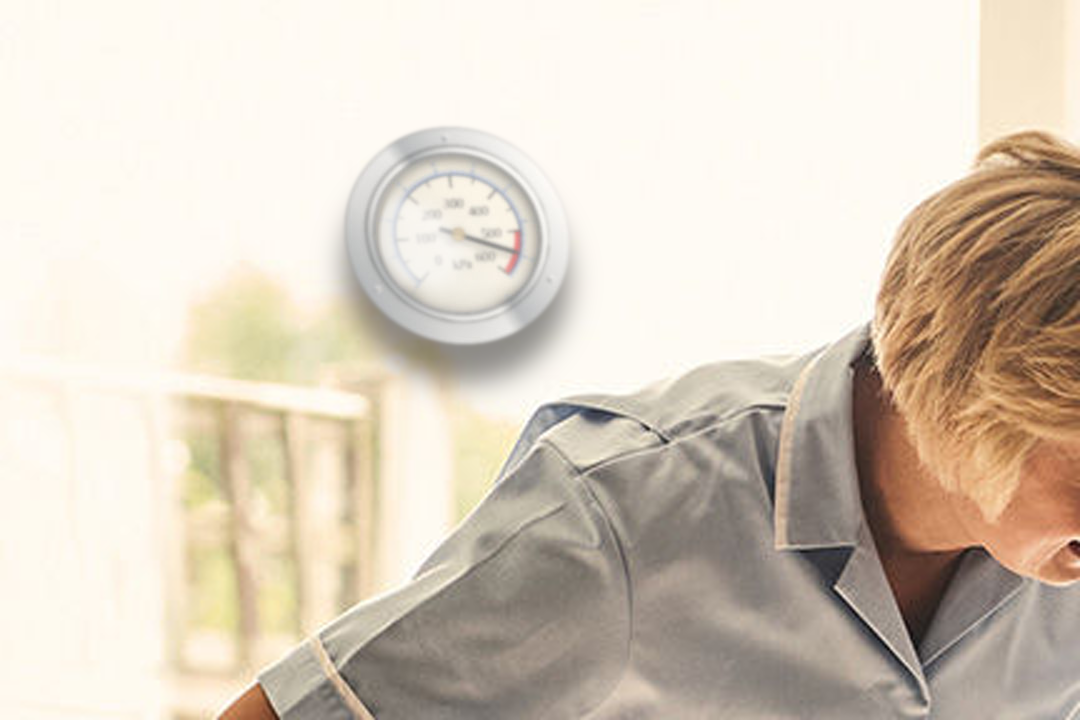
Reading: 550 kPa
